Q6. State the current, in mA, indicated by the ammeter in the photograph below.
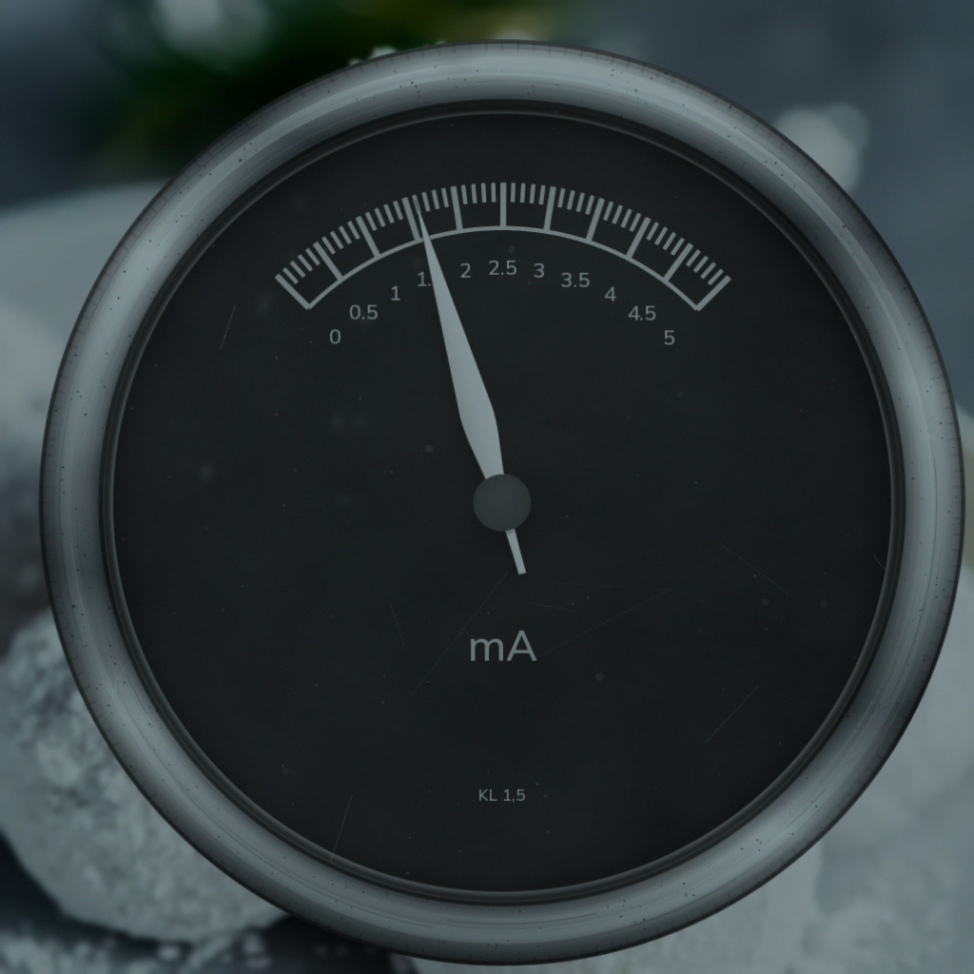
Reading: 1.6 mA
